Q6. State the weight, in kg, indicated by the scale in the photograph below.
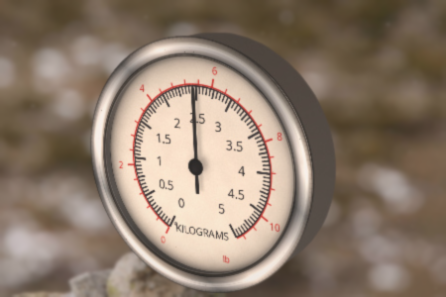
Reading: 2.5 kg
